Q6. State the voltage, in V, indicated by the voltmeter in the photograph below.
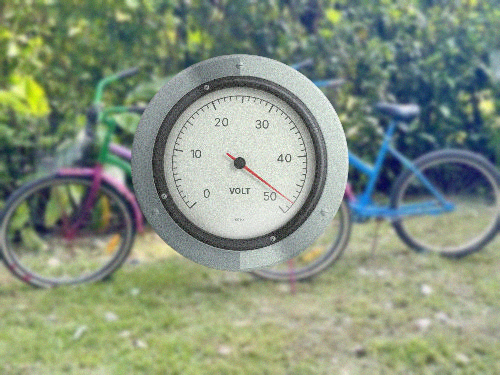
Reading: 48 V
